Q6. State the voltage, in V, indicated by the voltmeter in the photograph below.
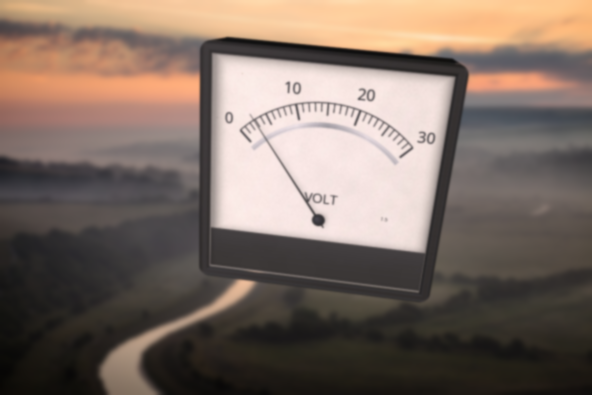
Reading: 3 V
